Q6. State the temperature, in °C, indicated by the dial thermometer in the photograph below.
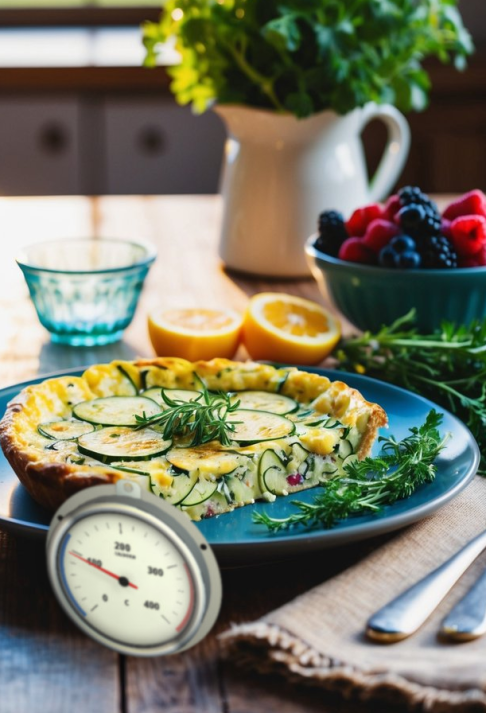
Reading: 100 °C
